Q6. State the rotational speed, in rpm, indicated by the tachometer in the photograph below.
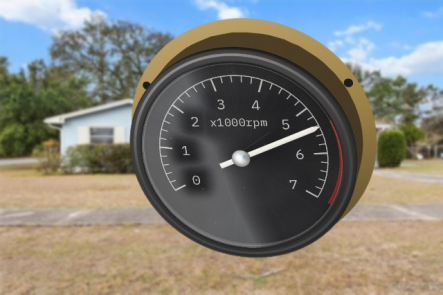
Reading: 5400 rpm
